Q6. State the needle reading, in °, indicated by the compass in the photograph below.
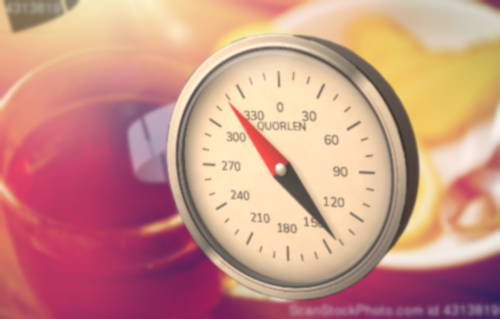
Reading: 320 °
